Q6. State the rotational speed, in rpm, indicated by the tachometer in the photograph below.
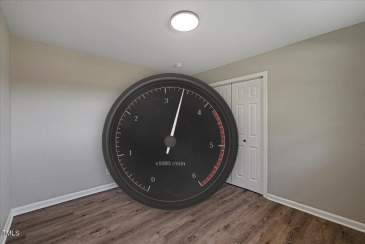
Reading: 3400 rpm
